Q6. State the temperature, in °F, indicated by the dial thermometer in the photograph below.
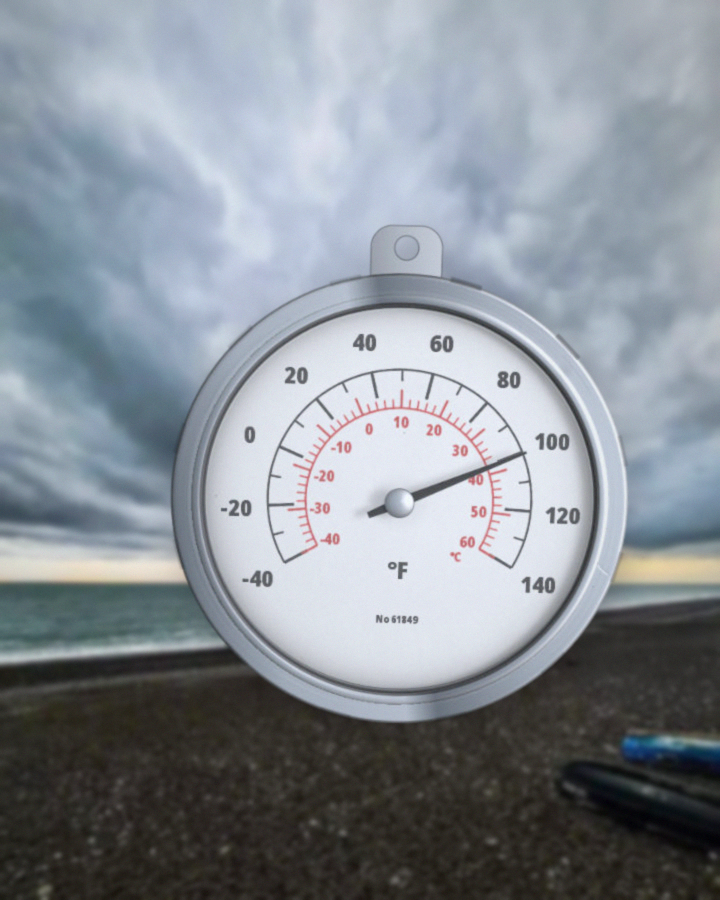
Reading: 100 °F
